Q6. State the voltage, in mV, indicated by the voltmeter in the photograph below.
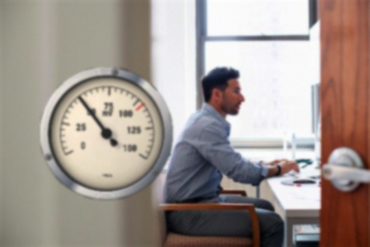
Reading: 50 mV
